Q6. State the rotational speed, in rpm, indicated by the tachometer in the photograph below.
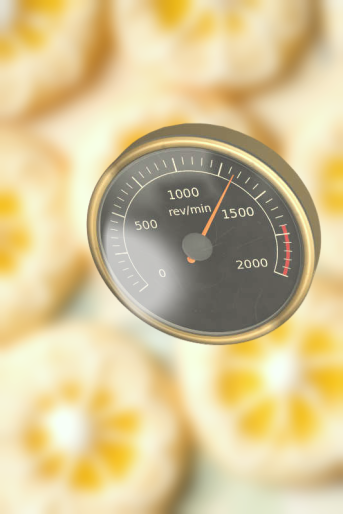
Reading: 1325 rpm
